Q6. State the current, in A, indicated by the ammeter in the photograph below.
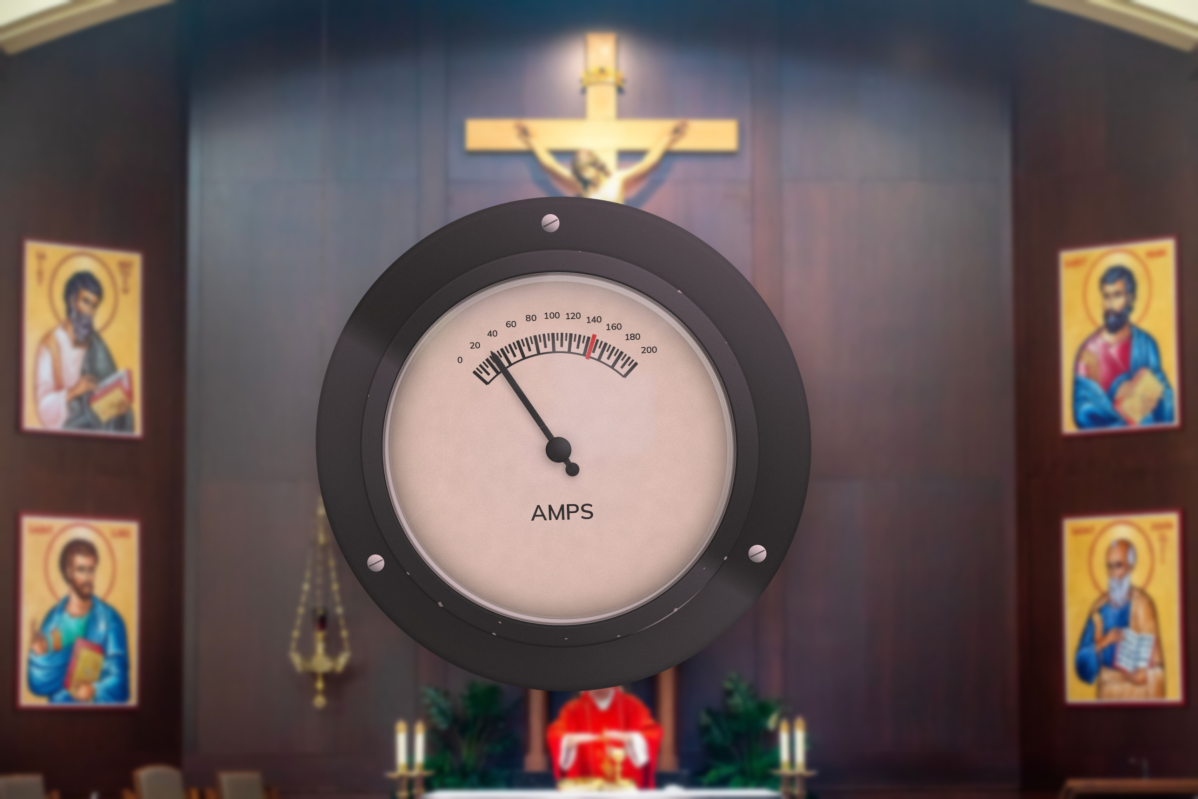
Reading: 30 A
